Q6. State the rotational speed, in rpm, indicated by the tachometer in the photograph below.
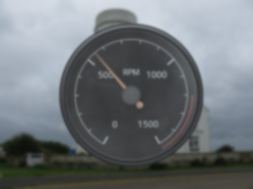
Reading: 550 rpm
